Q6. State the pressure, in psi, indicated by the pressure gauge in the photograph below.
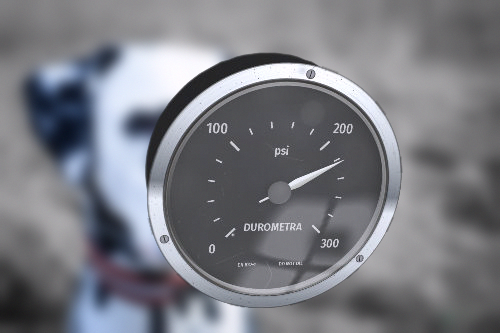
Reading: 220 psi
